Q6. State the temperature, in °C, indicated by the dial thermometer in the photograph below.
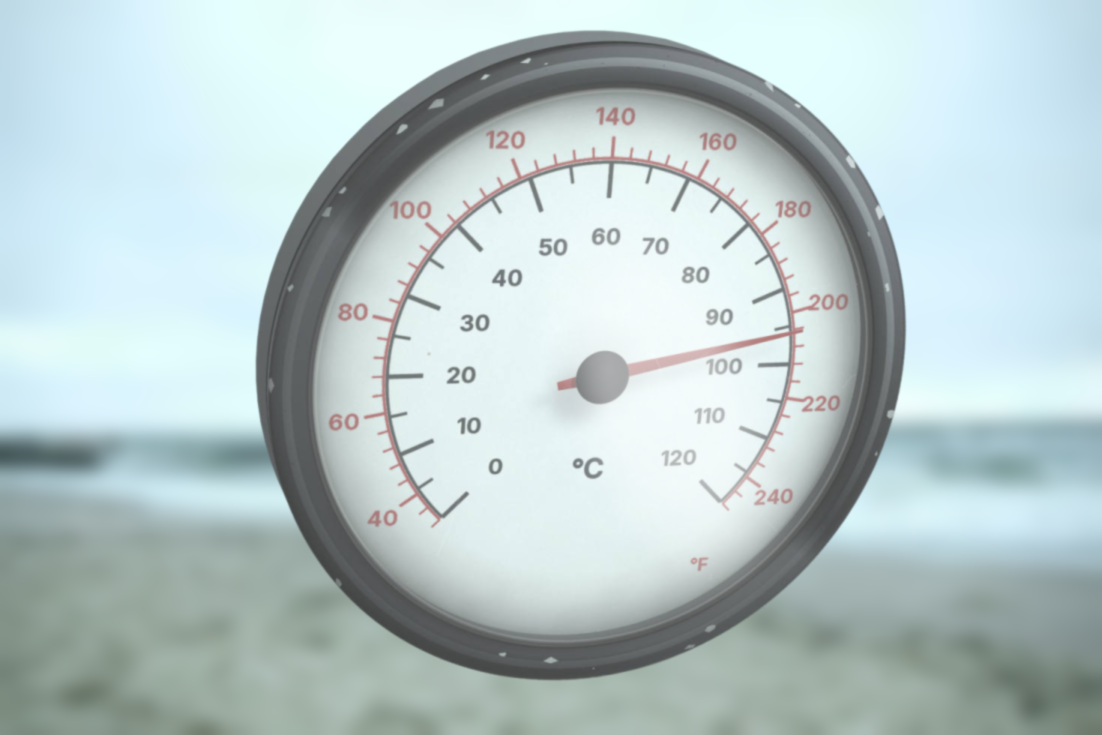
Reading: 95 °C
